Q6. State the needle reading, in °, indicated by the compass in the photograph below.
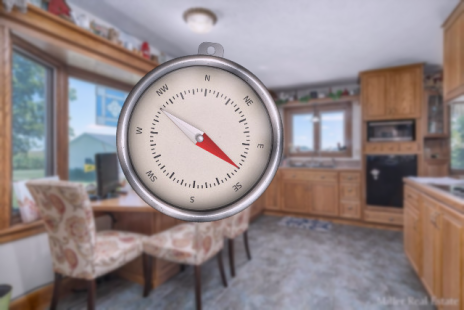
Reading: 120 °
